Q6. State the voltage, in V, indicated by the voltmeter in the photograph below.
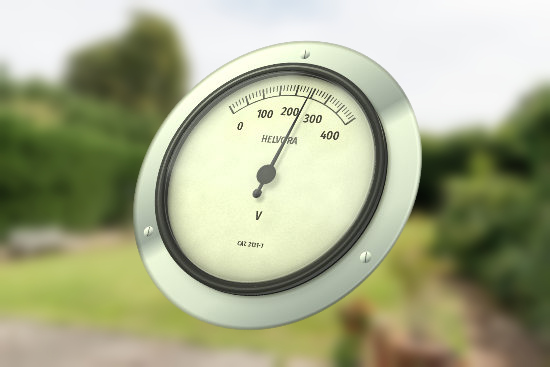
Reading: 250 V
